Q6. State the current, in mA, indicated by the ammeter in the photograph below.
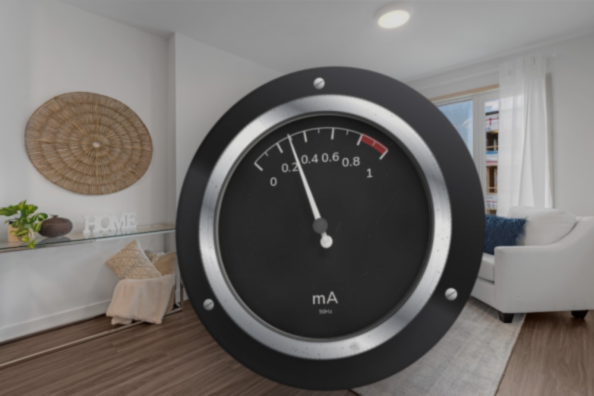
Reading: 0.3 mA
